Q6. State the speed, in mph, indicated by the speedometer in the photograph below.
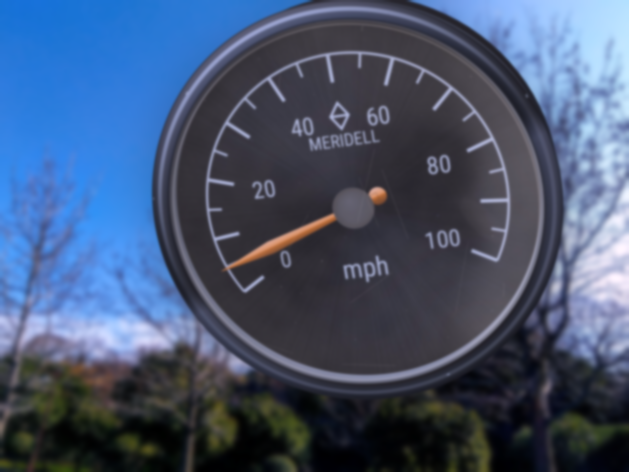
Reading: 5 mph
